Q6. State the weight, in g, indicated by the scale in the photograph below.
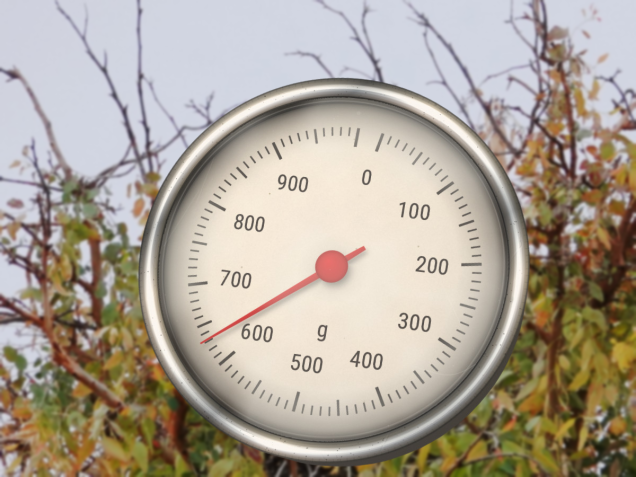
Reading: 630 g
